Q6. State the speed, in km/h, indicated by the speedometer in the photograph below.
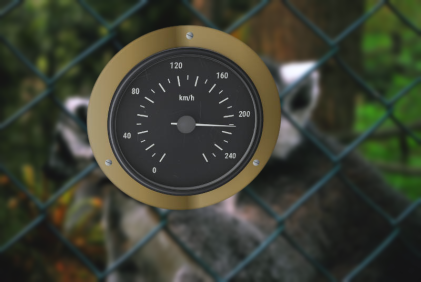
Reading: 210 km/h
